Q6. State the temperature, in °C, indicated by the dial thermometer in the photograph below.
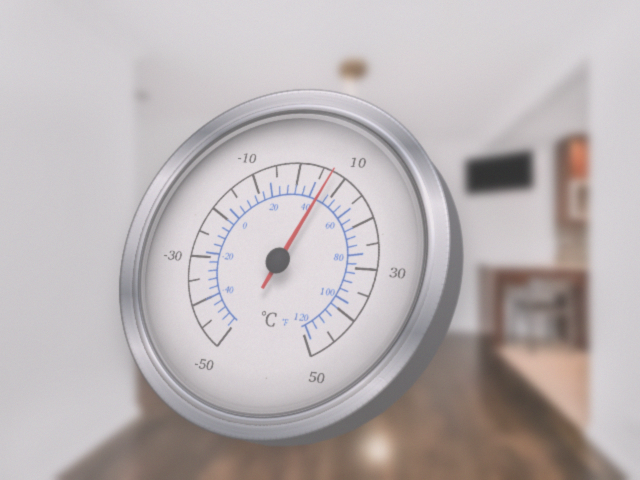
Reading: 7.5 °C
